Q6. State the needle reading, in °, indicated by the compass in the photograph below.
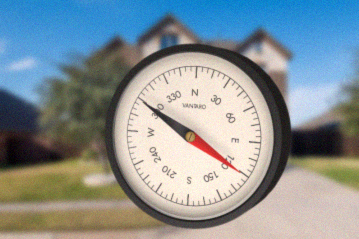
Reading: 120 °
